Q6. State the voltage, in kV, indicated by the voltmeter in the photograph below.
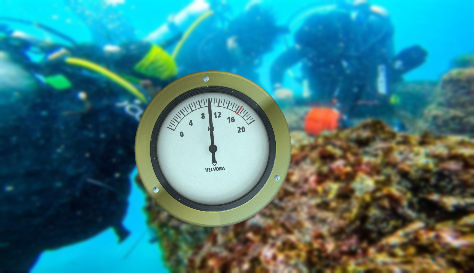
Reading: 10 kV
